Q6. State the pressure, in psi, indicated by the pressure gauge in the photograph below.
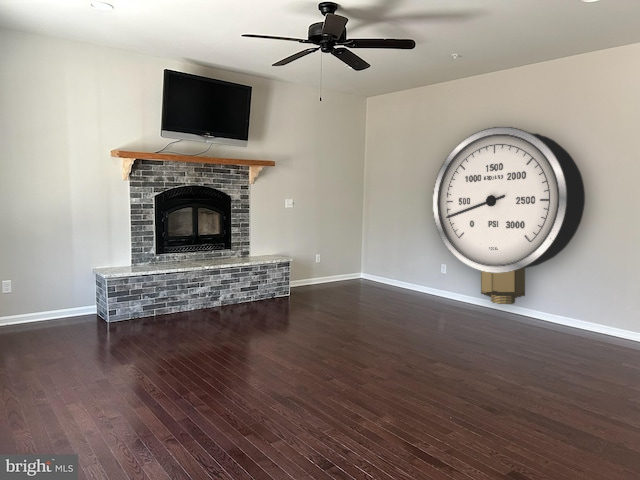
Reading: 300 psi
